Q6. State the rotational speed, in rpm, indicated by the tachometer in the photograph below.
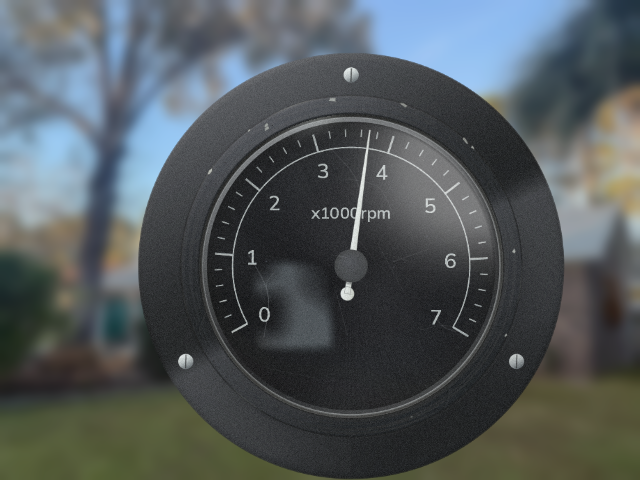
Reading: 3700 rpm
